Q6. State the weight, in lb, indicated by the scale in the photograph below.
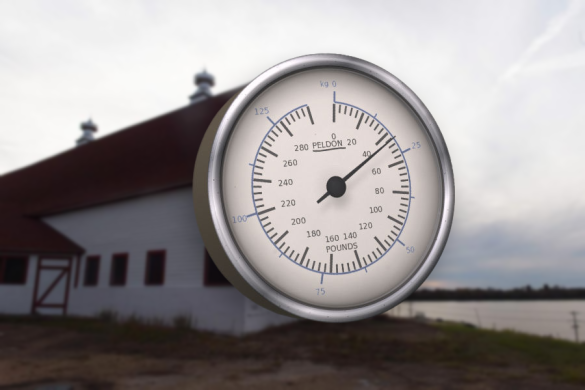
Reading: 44 lb
